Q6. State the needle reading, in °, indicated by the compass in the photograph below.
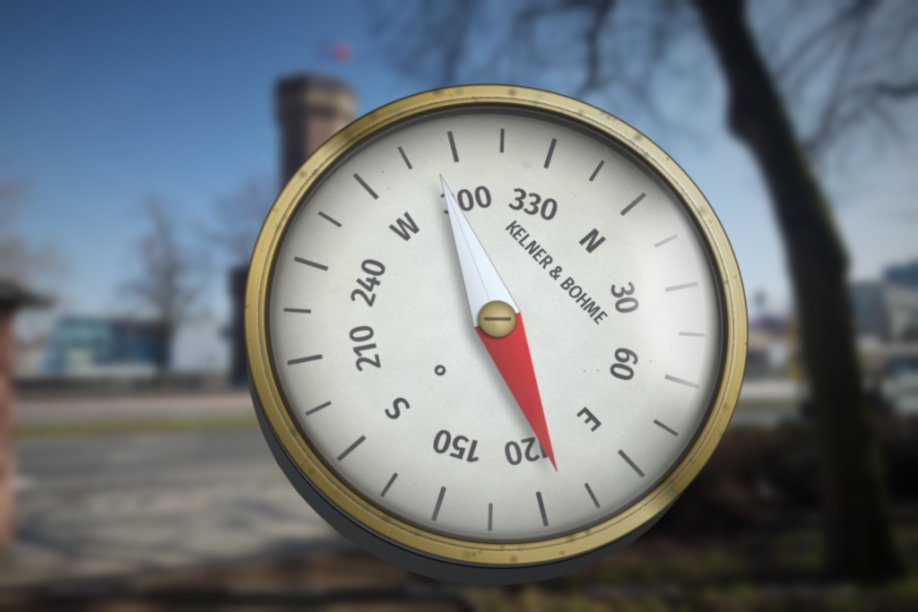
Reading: 112.5 °
